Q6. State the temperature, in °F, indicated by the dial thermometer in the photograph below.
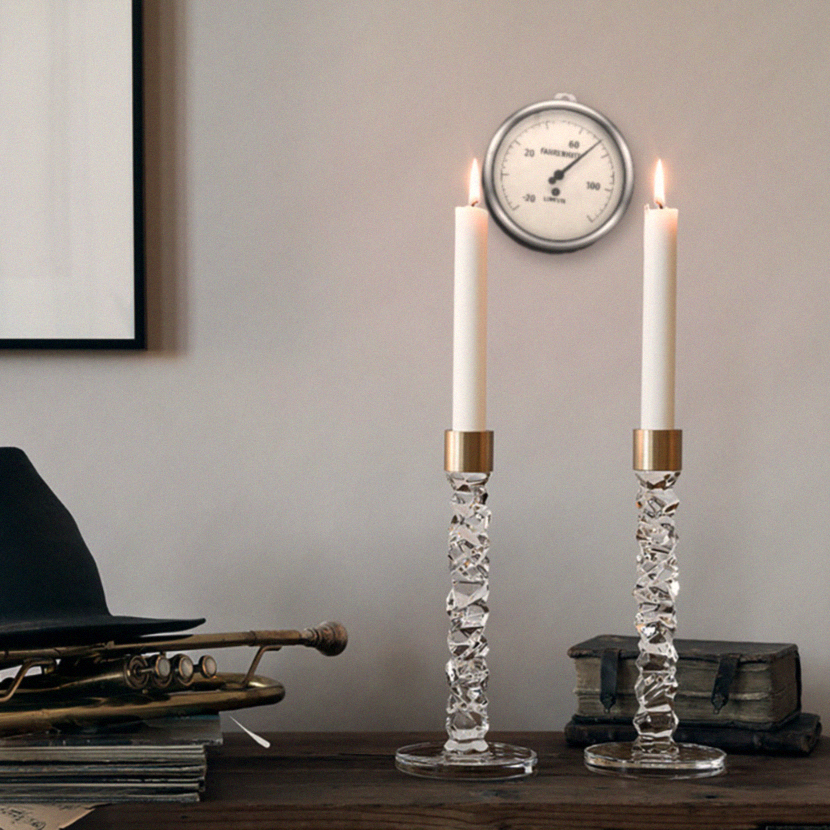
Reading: 72 °F
